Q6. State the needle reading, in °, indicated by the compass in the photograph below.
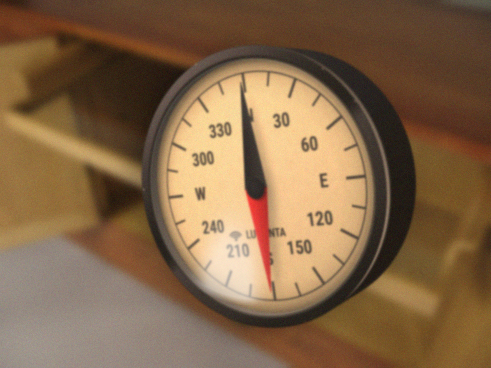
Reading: 180 °
